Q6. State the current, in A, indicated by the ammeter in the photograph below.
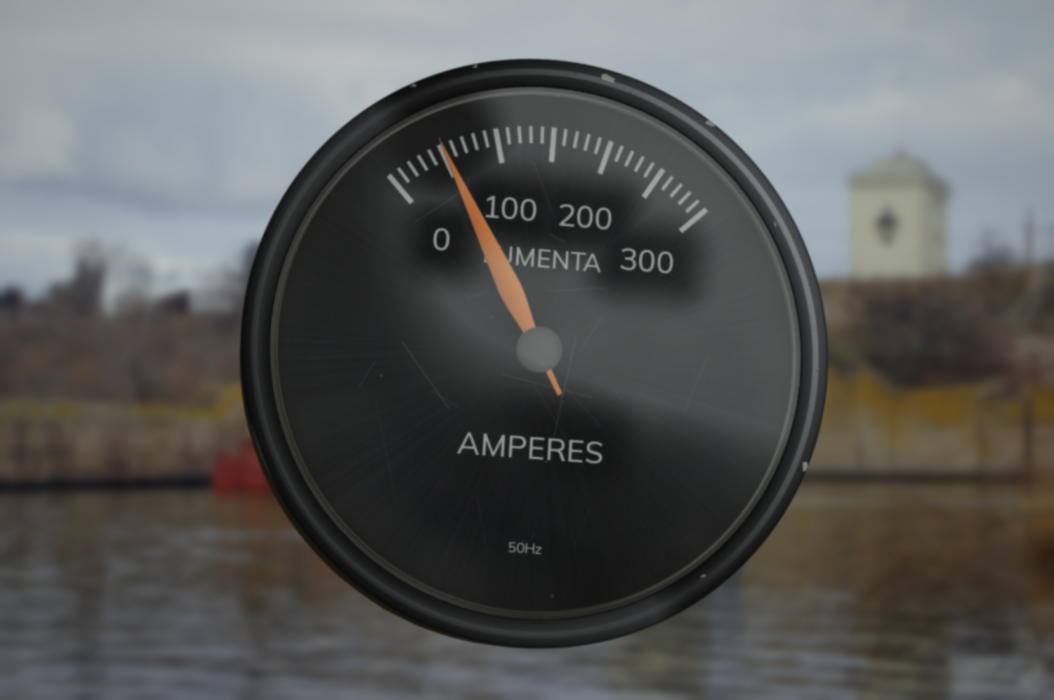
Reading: 50 A
